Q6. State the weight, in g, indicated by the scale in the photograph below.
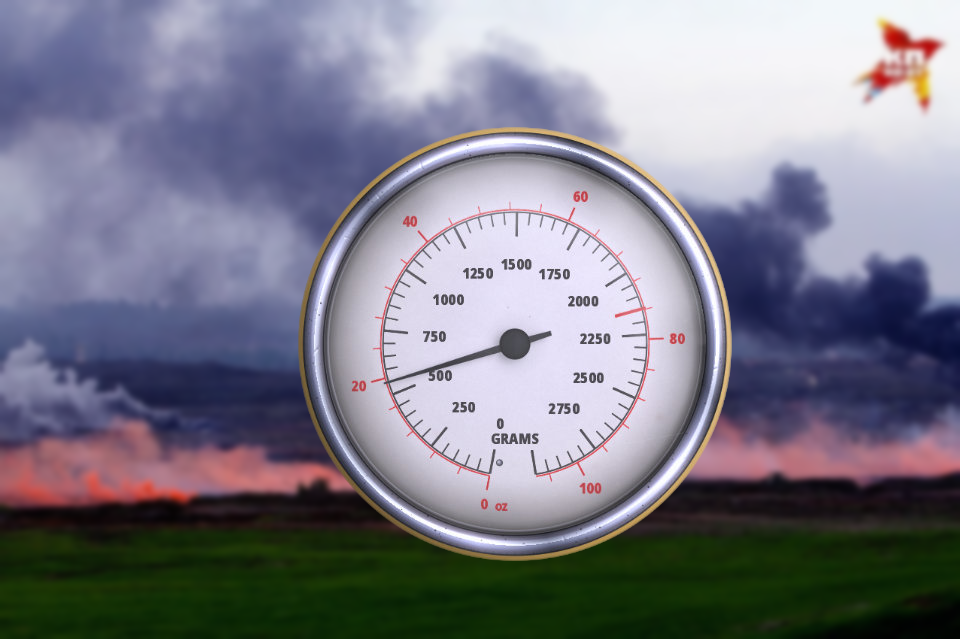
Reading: 550 g
